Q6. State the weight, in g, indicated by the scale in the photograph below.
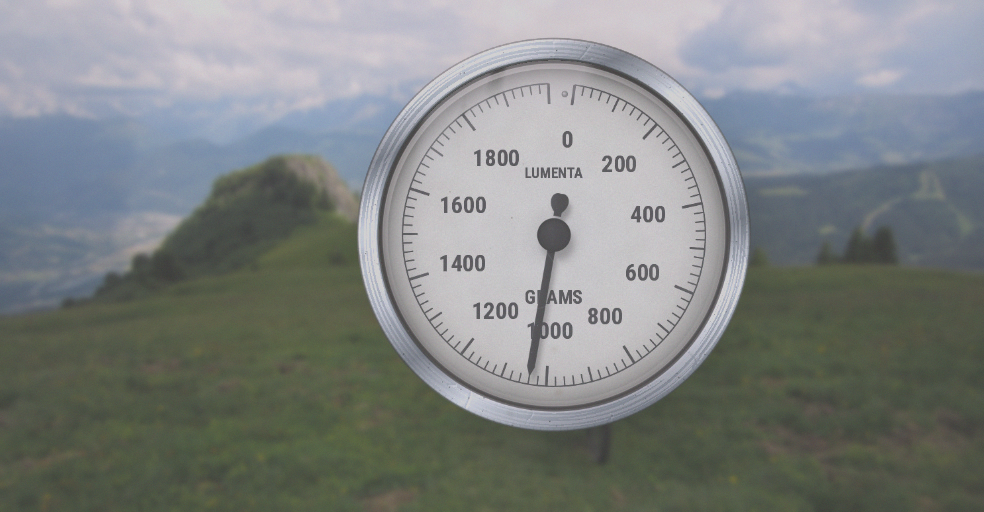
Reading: 1040 g
